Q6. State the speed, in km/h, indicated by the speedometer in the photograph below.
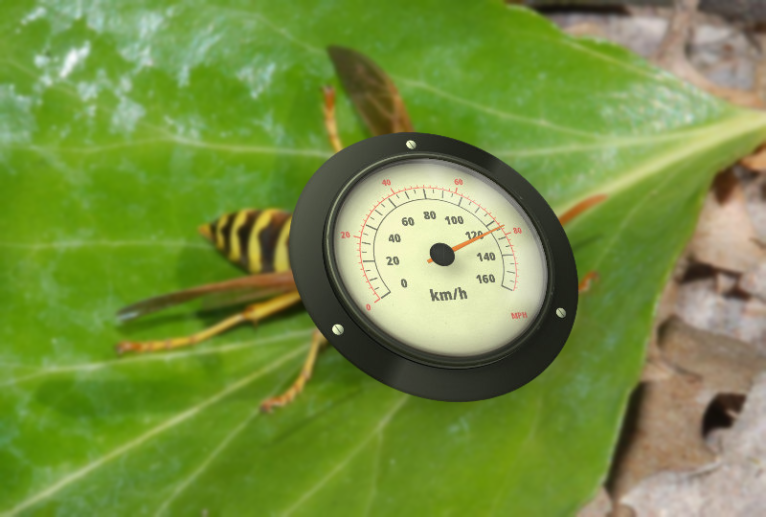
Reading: 125 km/h
